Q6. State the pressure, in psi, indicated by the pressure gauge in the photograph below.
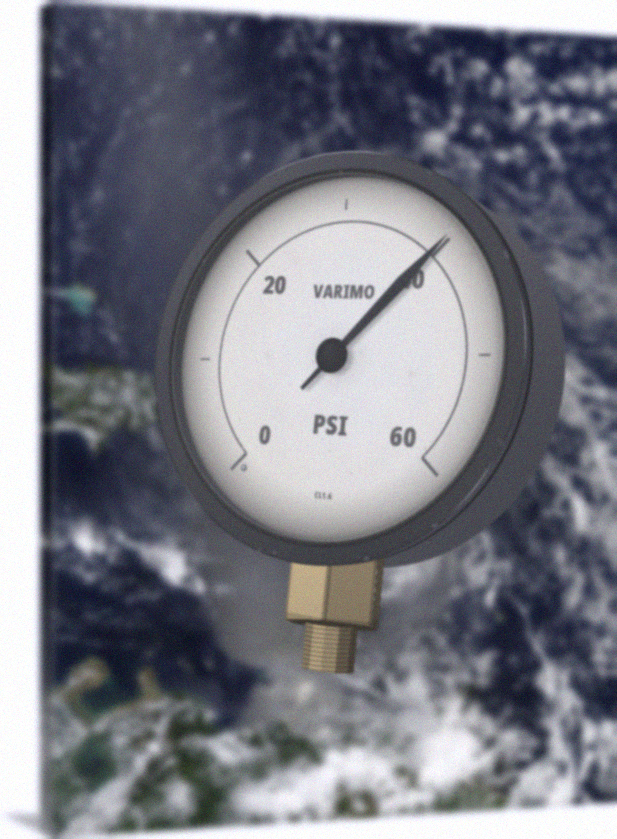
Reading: 40 psi
